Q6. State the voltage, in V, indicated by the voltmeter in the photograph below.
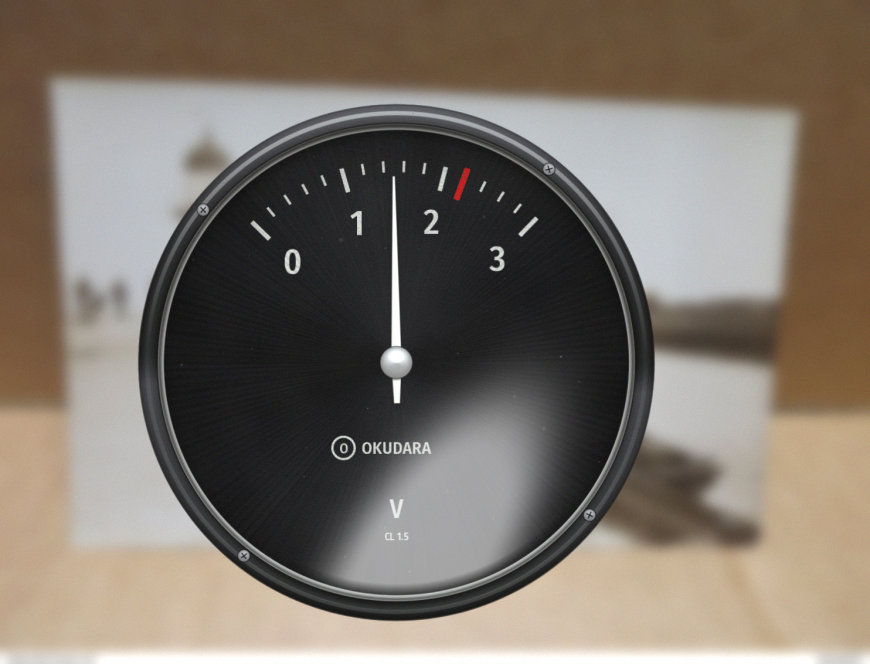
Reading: 1.5 V
